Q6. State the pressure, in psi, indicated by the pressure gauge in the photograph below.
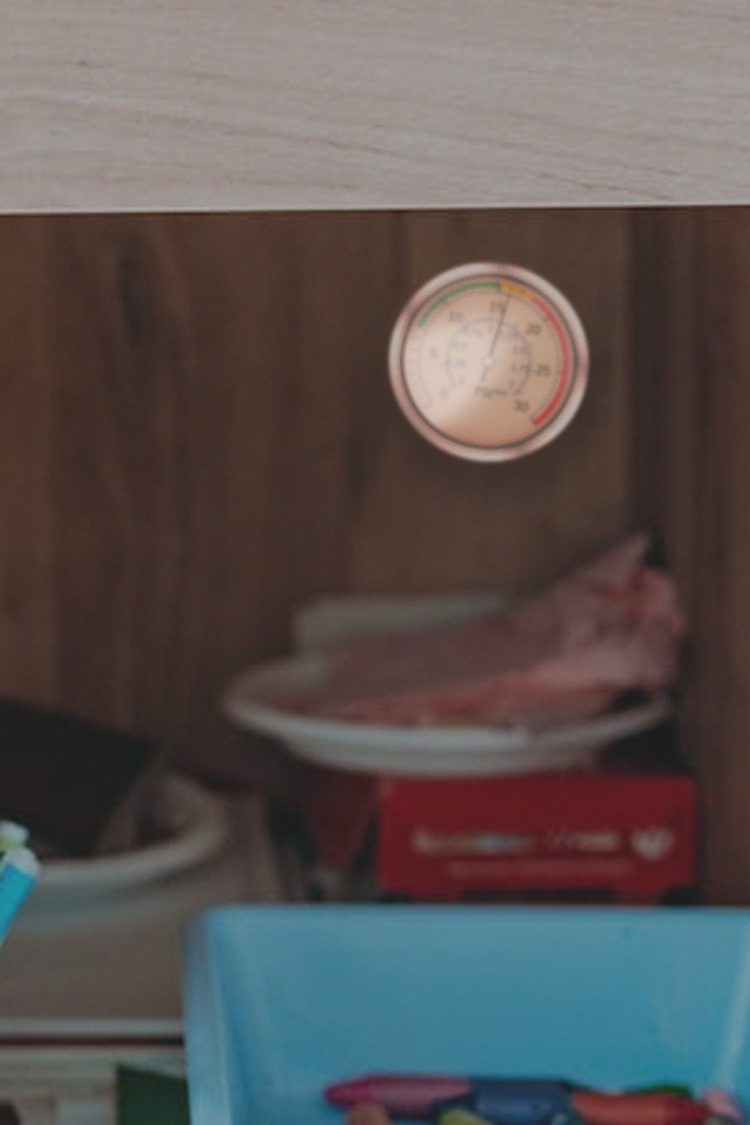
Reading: 16 psi
